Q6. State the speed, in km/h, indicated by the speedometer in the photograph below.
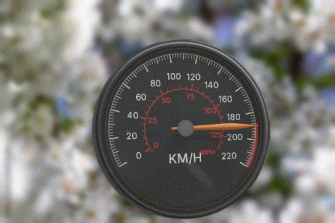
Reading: 190 km/h
